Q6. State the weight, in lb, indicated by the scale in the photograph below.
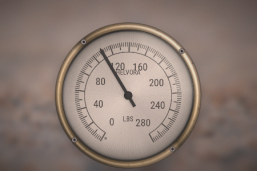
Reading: 110 lb
